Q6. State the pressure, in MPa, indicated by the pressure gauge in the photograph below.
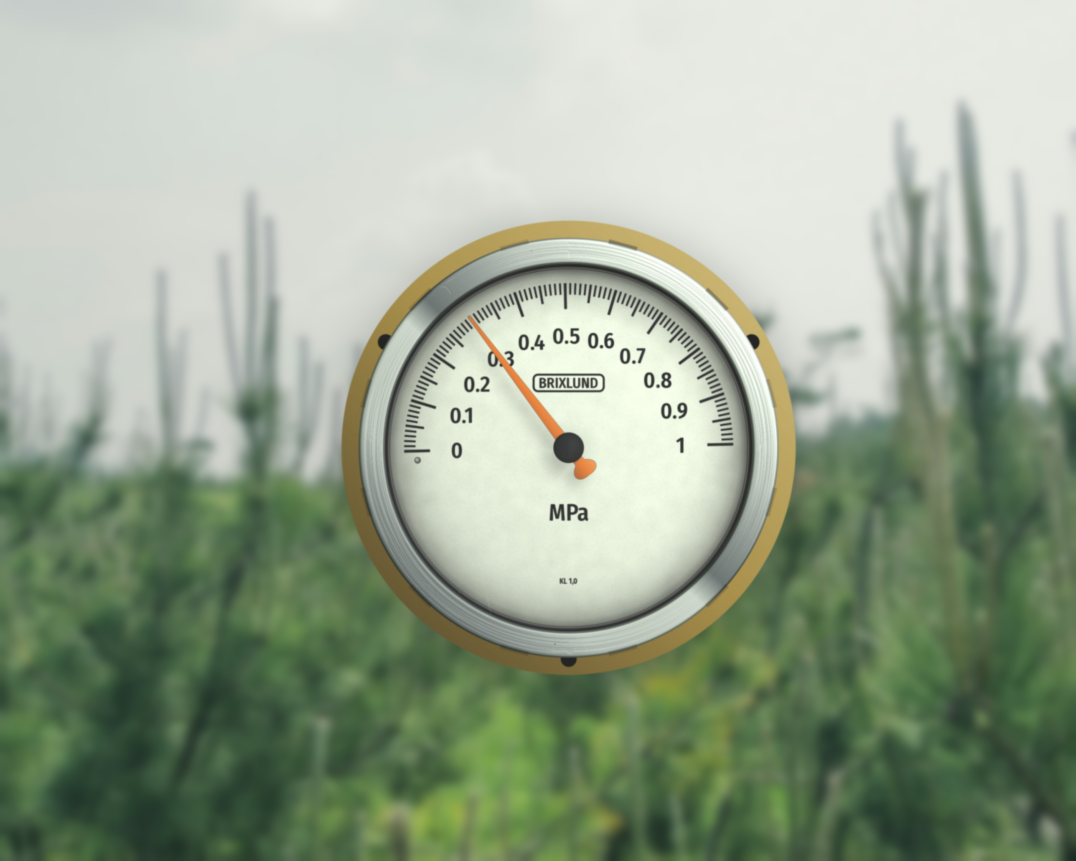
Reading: 0.3 MPa
